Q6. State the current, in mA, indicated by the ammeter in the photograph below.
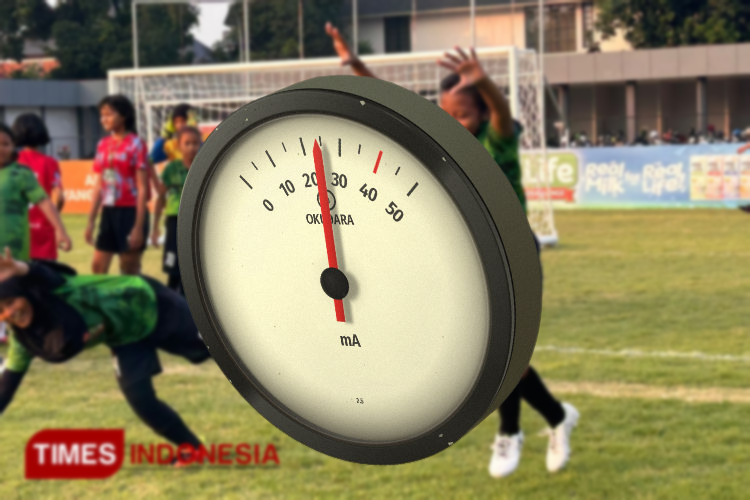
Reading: 25 mA
